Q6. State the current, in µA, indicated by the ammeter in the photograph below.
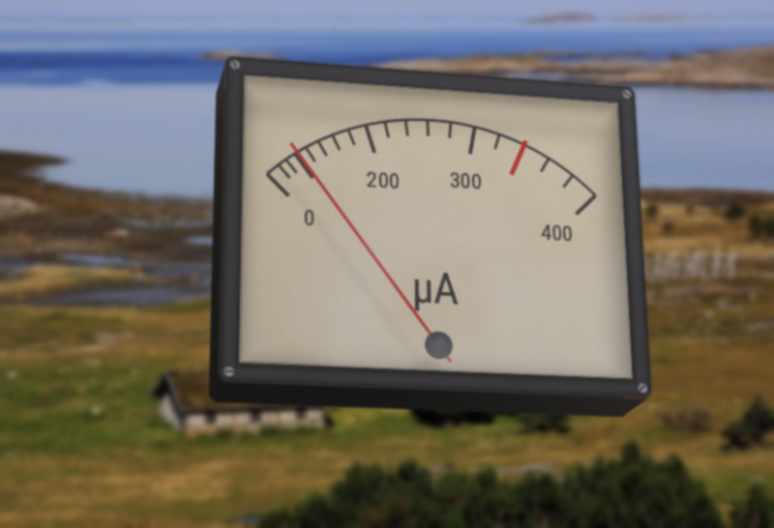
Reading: 100 µA
